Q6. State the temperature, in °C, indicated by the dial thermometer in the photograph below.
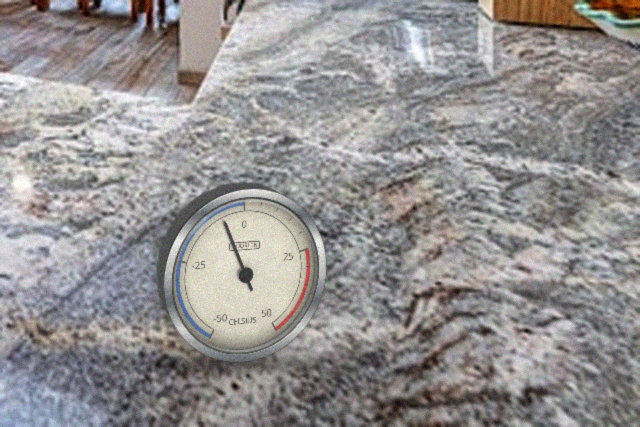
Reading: -7.5 °C
